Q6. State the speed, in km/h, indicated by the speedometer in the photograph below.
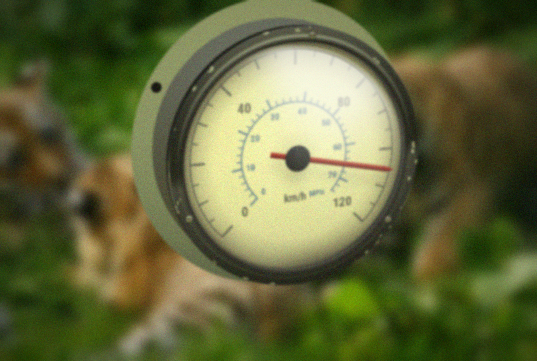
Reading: 105 km/h
